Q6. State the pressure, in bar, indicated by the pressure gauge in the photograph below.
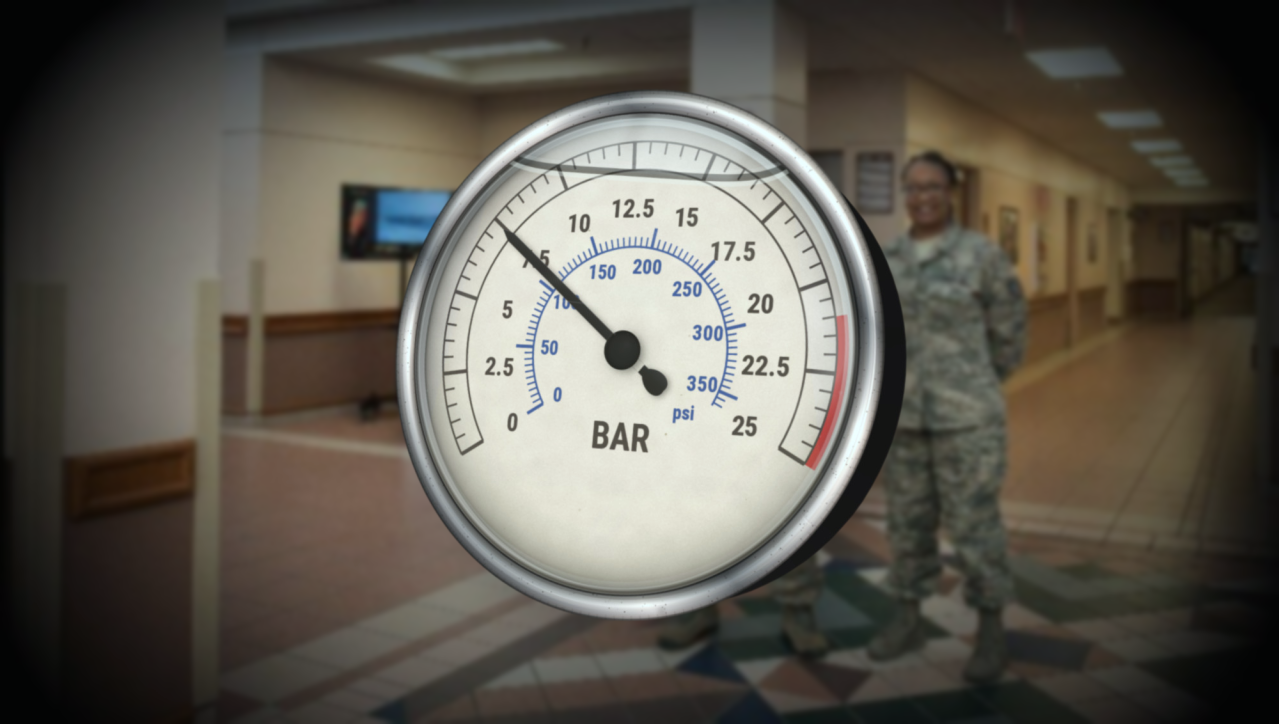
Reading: 7.5 bar
